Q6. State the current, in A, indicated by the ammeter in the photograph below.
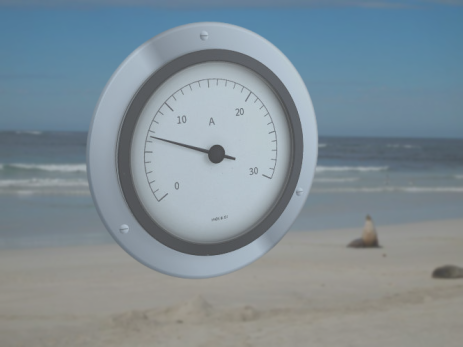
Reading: 6.5 A
